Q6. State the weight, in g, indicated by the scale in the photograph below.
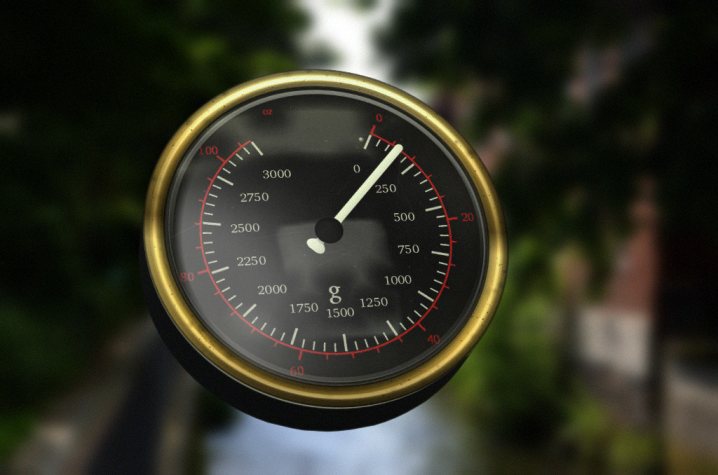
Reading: 150 g
